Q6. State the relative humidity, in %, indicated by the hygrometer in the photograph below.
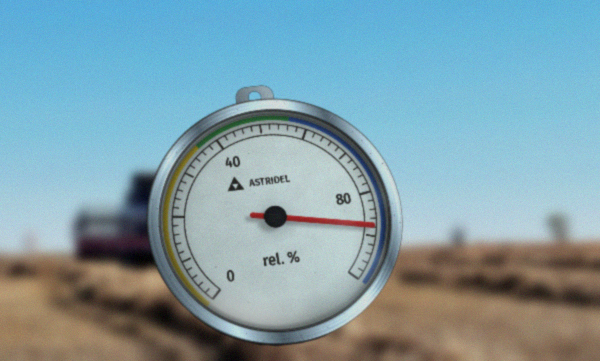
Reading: 88 %
